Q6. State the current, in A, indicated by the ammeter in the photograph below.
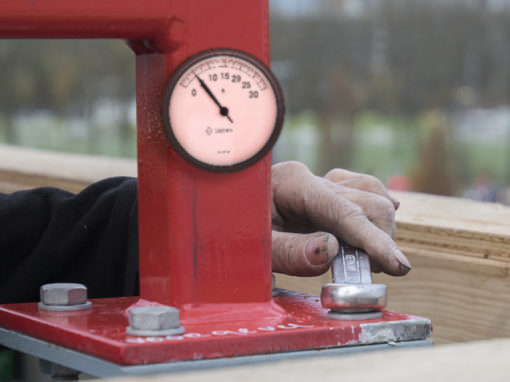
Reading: 5 A
